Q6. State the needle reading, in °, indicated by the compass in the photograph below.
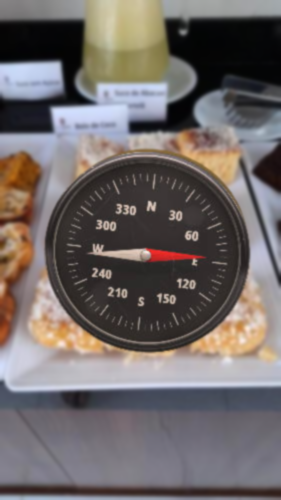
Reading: 85 °
